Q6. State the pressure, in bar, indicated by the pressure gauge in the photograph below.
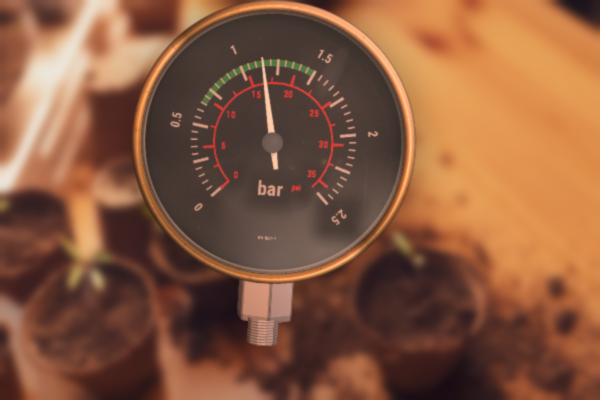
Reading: 1.15 bar
